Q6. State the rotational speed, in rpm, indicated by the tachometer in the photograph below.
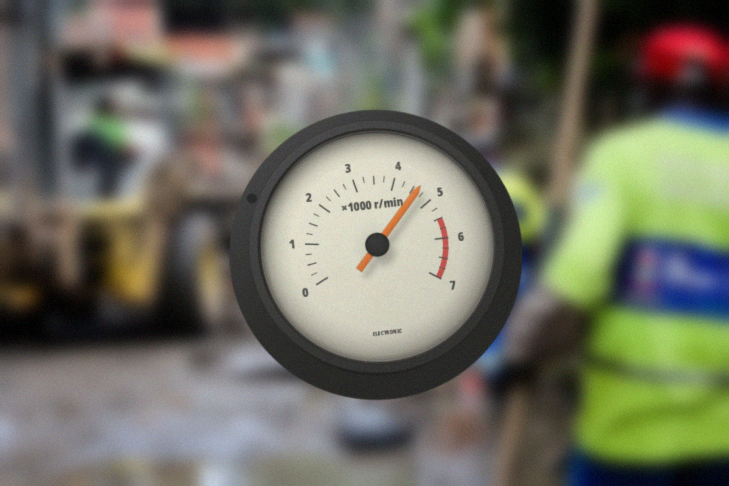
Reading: 4625 rpm
